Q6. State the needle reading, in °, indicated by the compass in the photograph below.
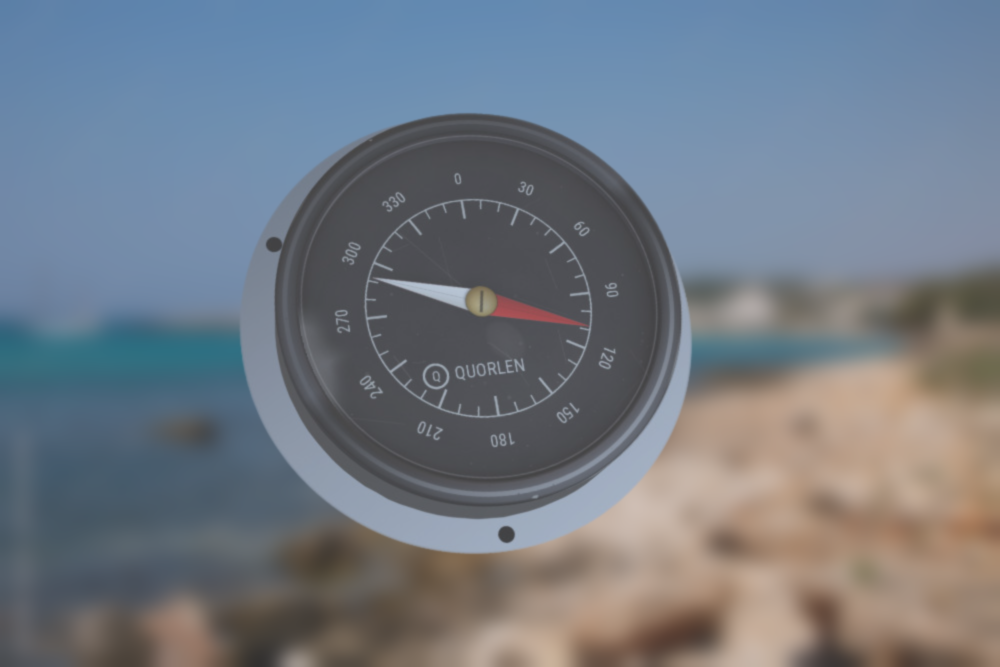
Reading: 110 °
